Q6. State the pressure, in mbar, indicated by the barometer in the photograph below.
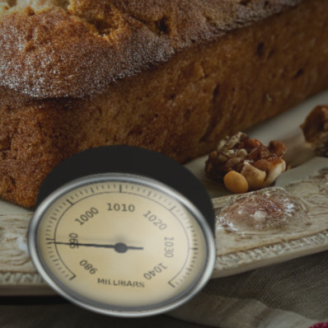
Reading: 990 mbar
